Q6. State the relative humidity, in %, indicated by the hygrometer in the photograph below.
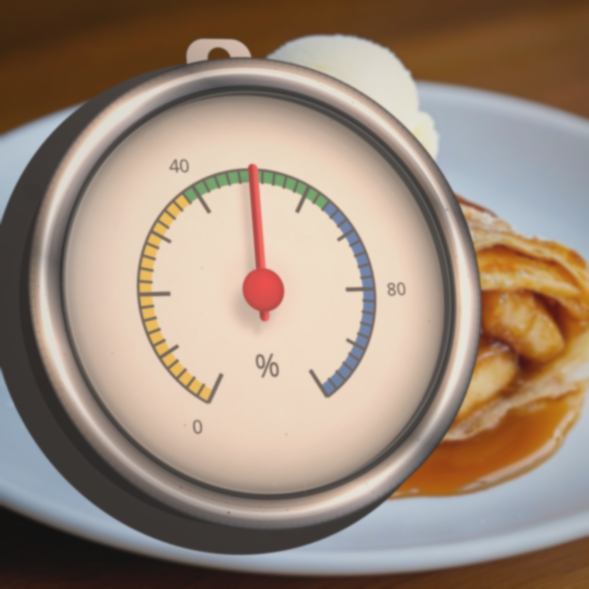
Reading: 50 %
